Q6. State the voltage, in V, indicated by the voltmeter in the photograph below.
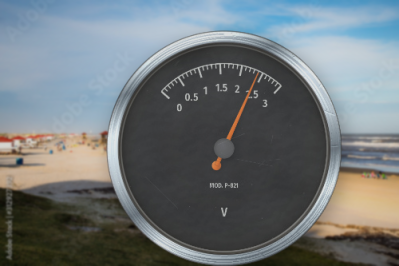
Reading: 2.4 V
